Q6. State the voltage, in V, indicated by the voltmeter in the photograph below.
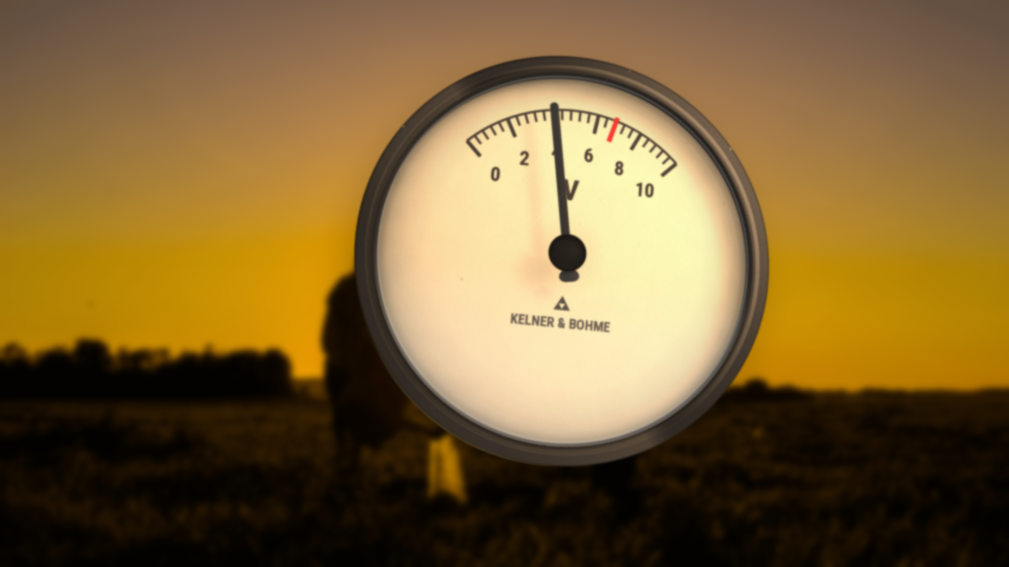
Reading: 4 V
